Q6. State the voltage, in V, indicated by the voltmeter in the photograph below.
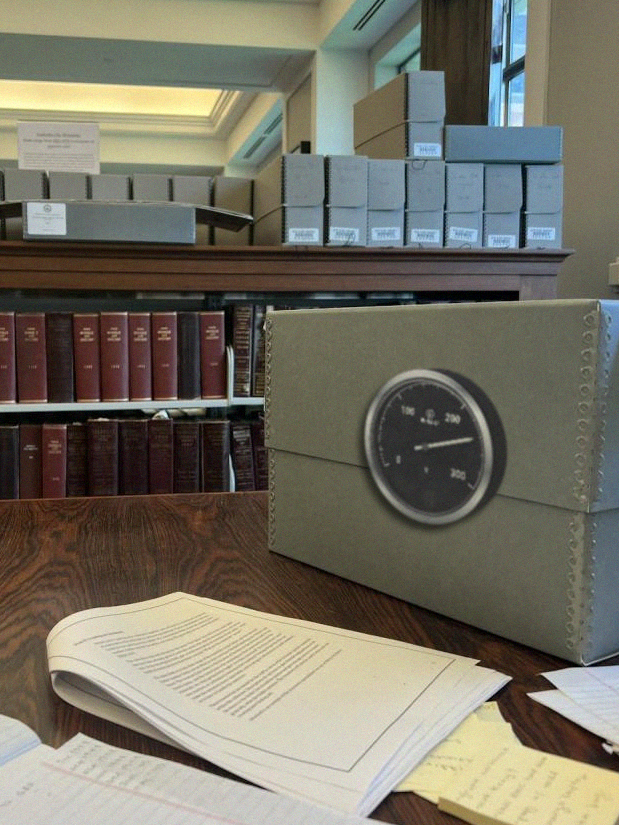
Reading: 240 V
